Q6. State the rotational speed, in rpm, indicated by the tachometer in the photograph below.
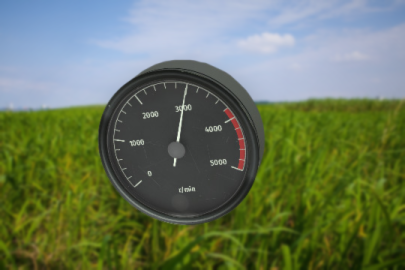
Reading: 3000 rpm
